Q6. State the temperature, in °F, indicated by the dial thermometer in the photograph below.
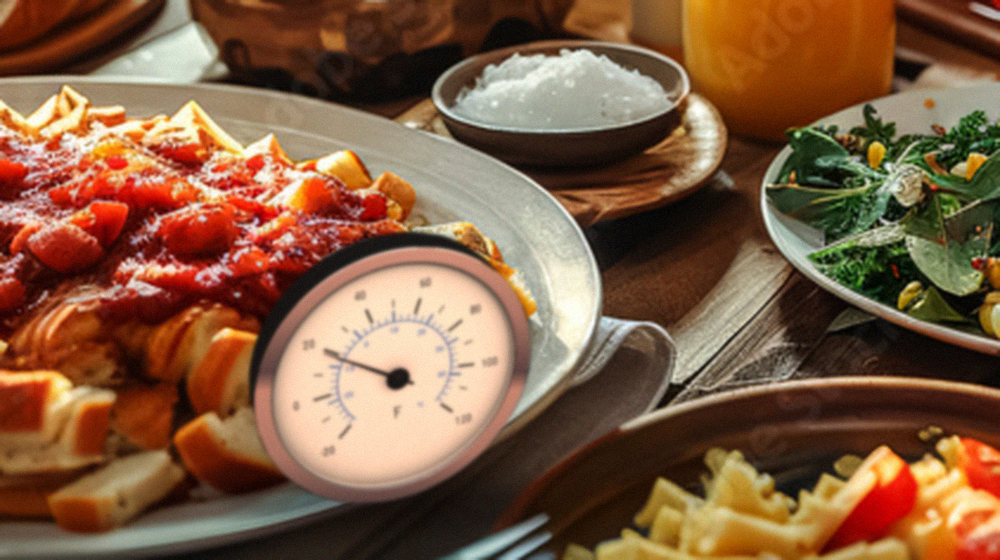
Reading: 20 °F
